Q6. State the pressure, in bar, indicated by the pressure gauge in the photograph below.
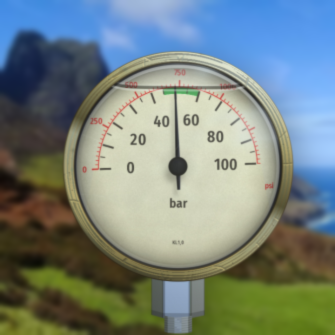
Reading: 50 bar
